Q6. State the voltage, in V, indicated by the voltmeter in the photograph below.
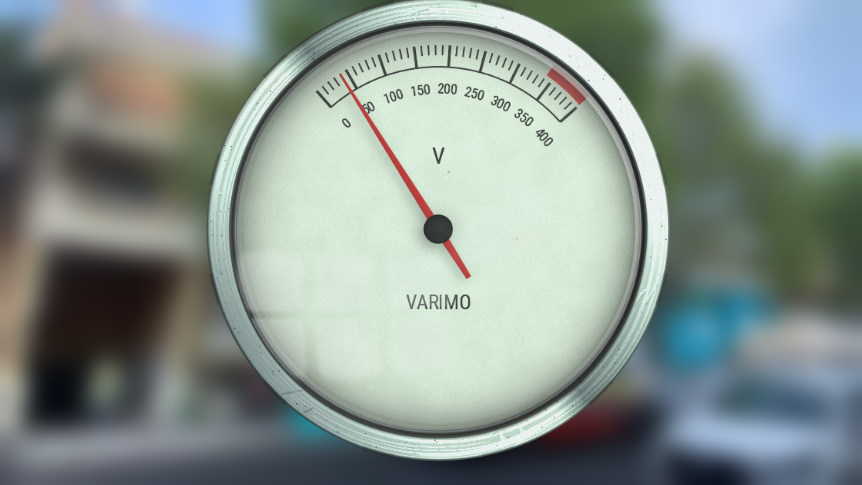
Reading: 40 V
